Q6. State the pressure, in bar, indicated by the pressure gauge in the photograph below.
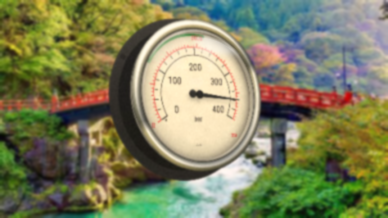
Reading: 360 bar
